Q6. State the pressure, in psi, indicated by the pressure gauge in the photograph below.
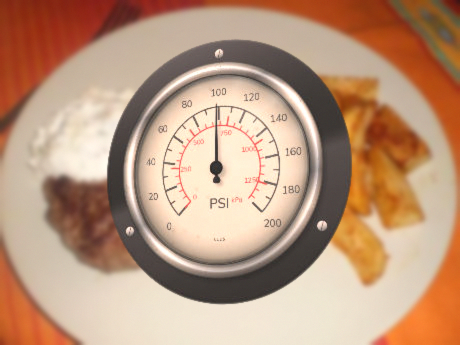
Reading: 100 psi
